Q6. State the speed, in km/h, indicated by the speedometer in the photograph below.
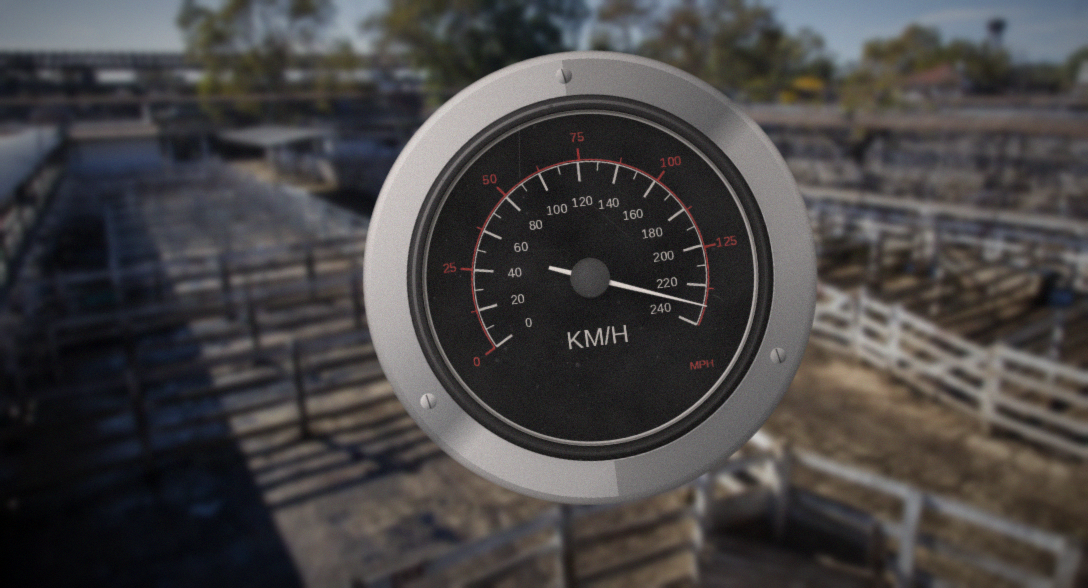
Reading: 230 km/h
